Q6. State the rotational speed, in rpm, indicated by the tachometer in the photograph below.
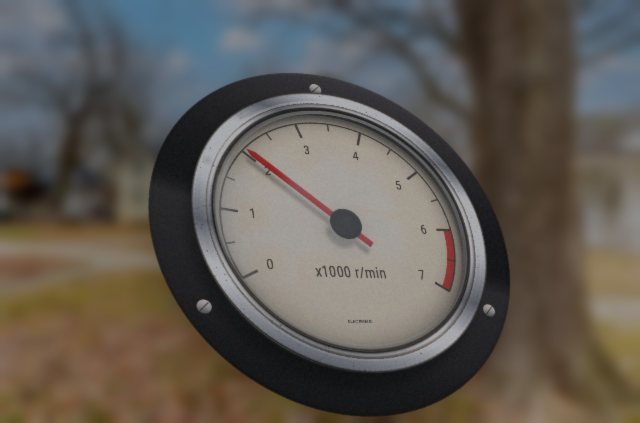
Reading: 2000 rpm
